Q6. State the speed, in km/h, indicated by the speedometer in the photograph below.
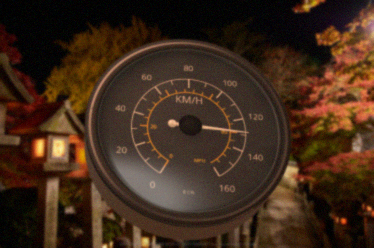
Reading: 130 km/h
